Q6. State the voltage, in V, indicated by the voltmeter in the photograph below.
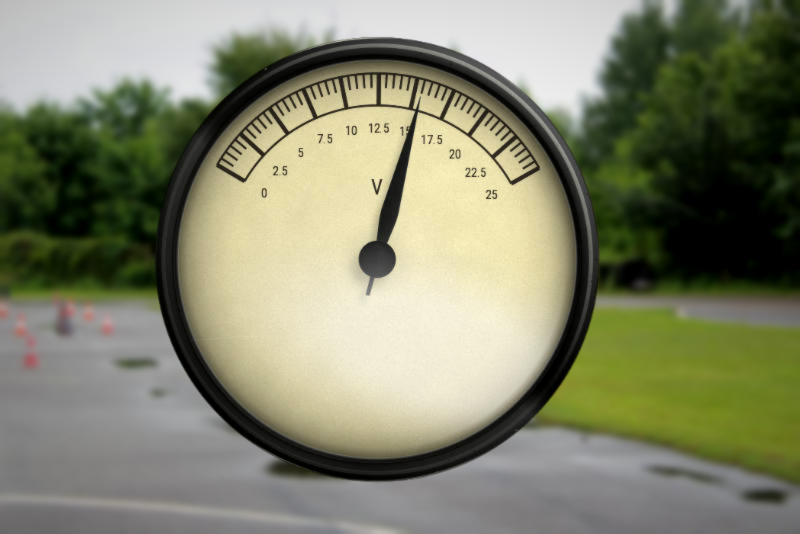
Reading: 15.5 V
